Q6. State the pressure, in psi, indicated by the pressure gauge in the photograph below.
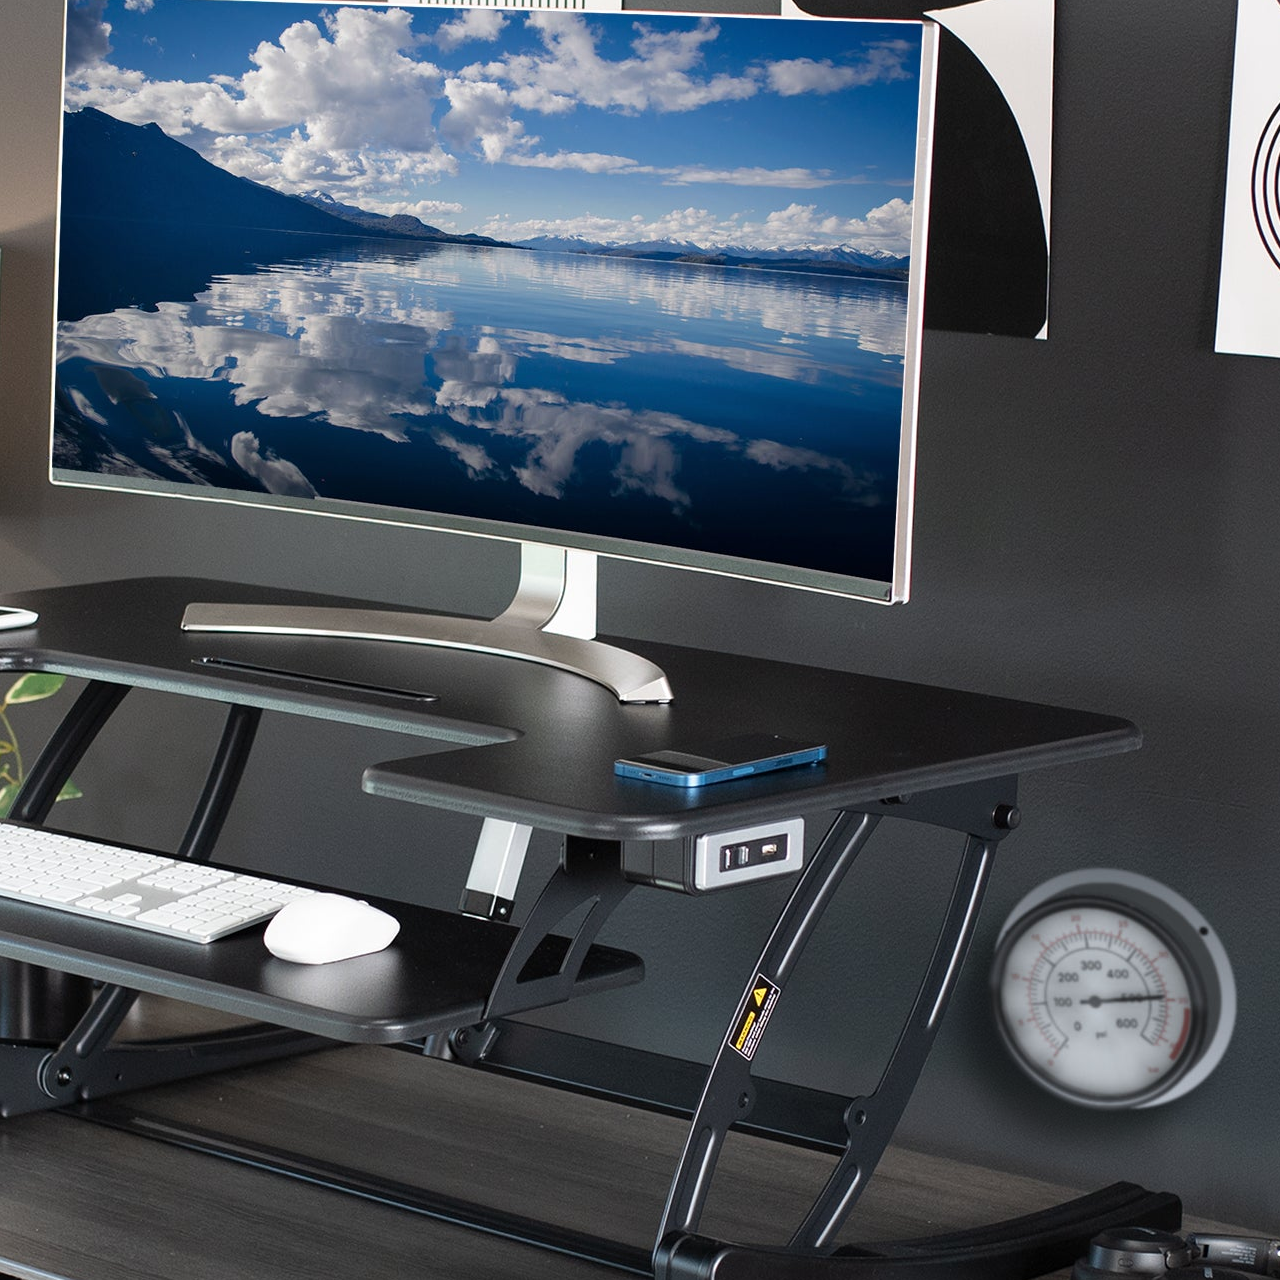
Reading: 500 psi
